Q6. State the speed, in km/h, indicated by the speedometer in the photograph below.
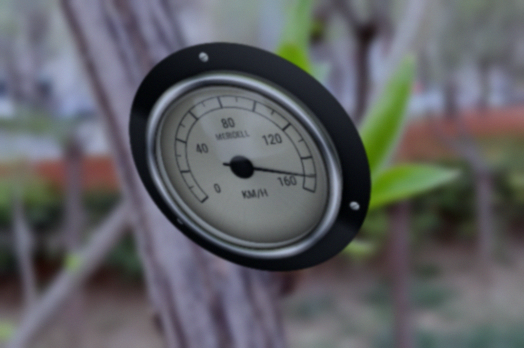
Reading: 150 km/h
